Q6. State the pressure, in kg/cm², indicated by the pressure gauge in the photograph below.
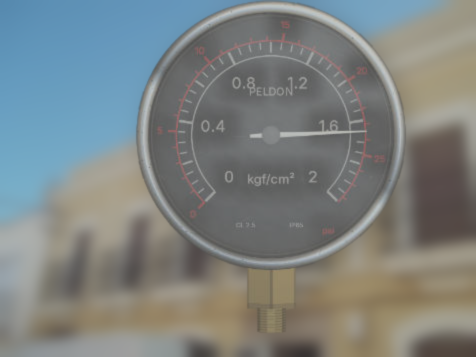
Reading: 1.65 kg/cm²
